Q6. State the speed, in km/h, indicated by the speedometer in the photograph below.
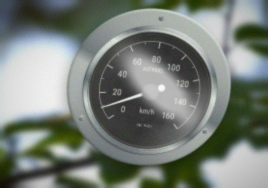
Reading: 10 km/h
